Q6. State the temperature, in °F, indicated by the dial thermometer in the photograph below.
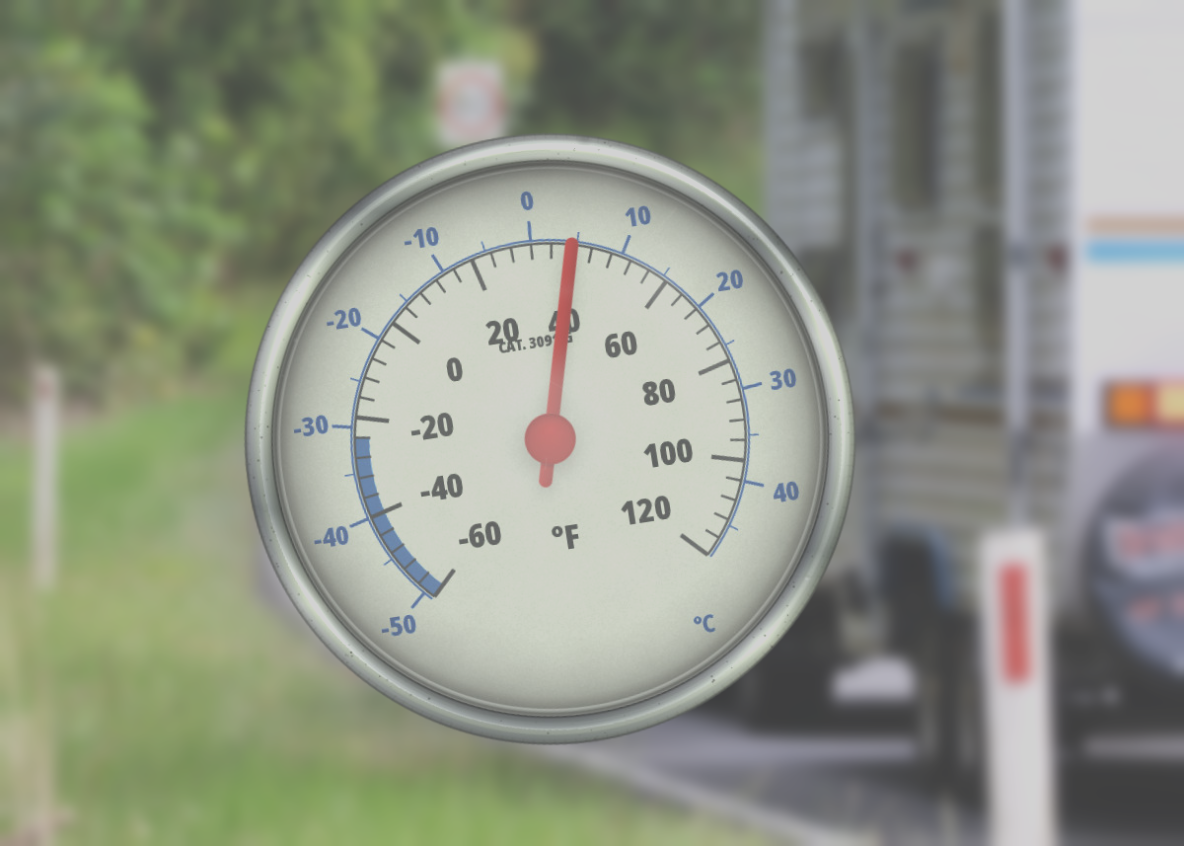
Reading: 40 °F
